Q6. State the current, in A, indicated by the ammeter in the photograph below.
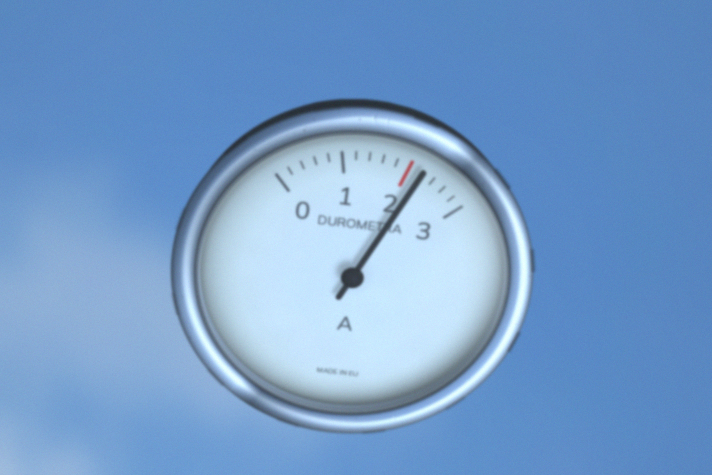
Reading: 2.2 A
